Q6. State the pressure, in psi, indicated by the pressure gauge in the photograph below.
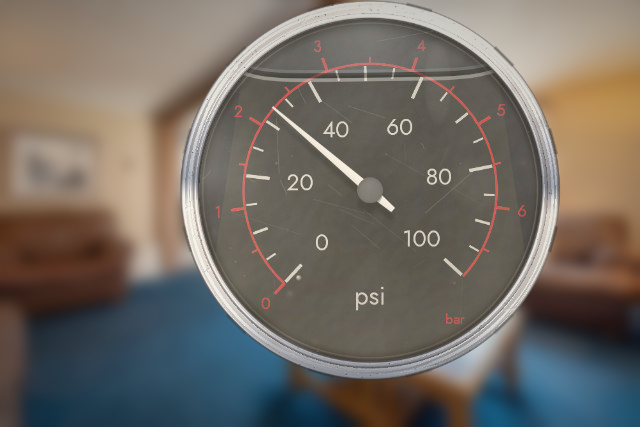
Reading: 32.5 psi
